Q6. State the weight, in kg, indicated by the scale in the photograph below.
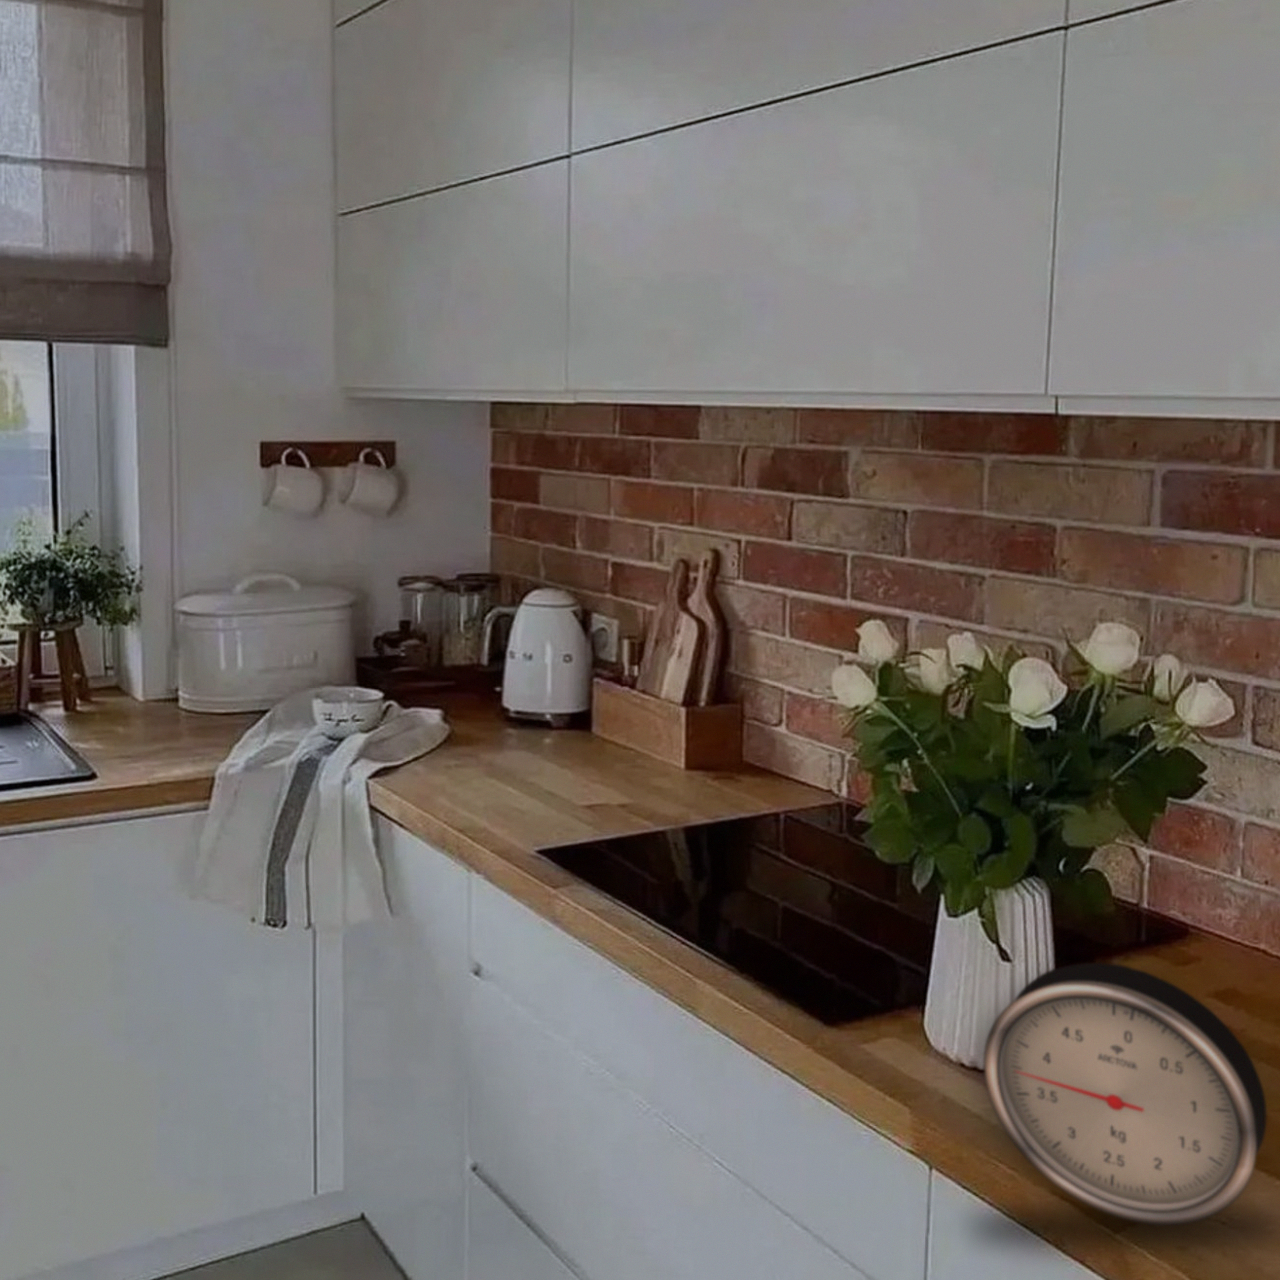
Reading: 3.75 kg
